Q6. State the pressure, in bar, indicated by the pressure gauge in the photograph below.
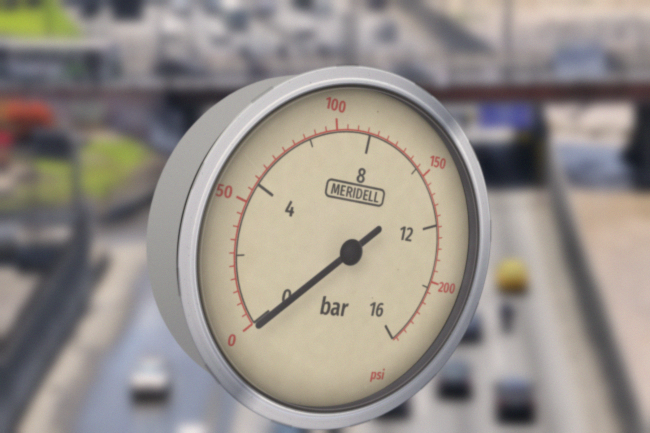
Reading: 0 bar
